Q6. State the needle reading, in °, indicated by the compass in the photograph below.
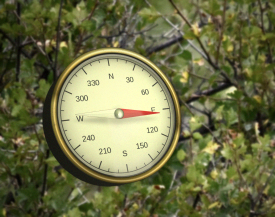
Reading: 95 °
